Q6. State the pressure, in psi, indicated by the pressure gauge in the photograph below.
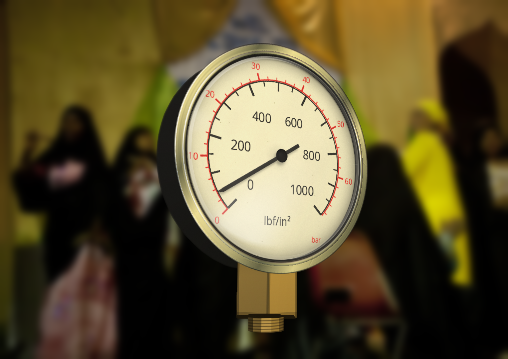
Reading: 50 psi
